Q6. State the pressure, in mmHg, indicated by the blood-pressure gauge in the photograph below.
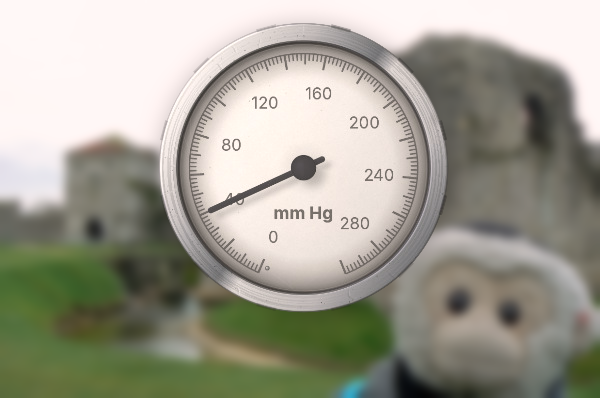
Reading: 40 mmHg
